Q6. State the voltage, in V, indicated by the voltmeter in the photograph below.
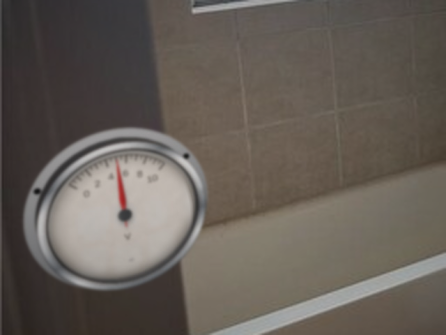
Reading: 5 V
